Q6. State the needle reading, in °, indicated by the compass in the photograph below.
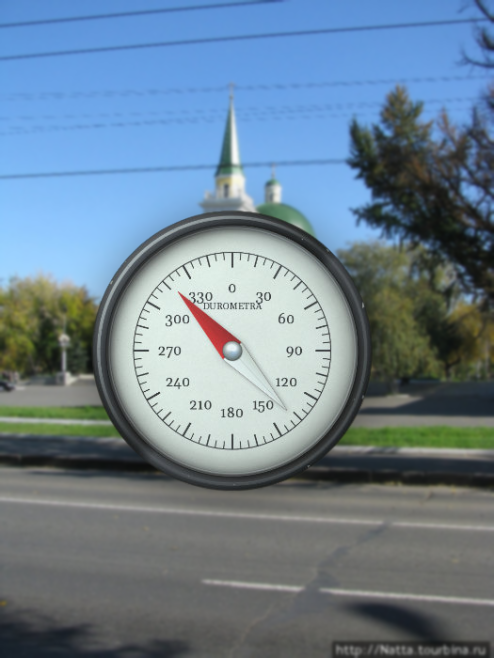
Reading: 317.5 °
